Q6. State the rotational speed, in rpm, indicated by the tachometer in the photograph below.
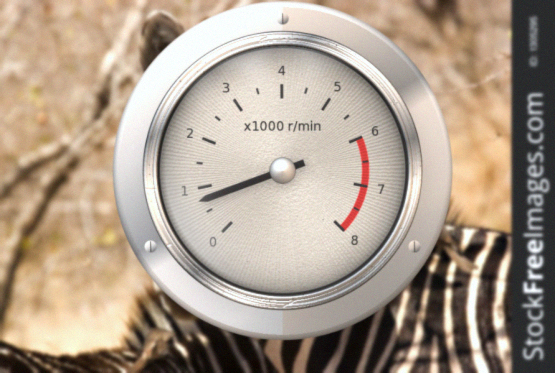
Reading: 750 rpm
